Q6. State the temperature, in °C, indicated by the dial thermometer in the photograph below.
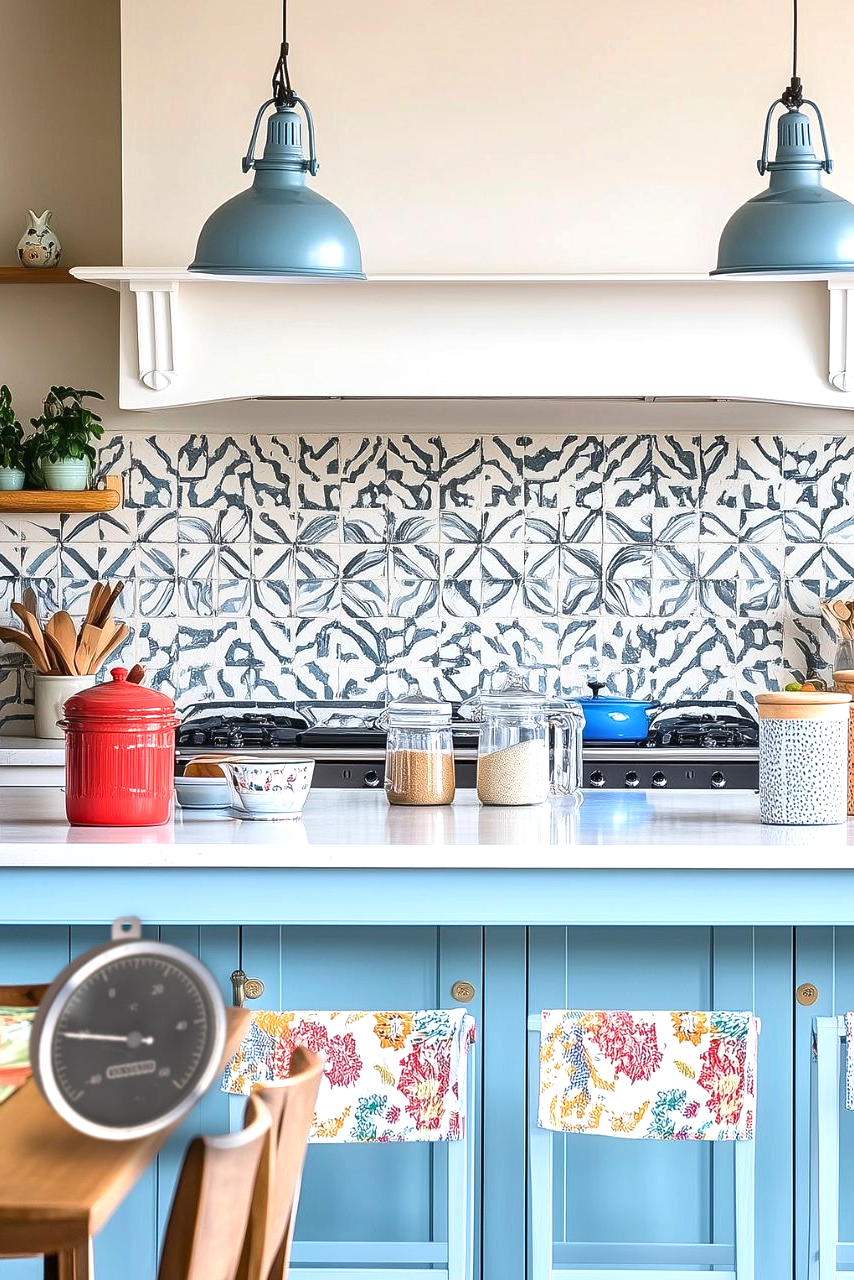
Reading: -20 °C
